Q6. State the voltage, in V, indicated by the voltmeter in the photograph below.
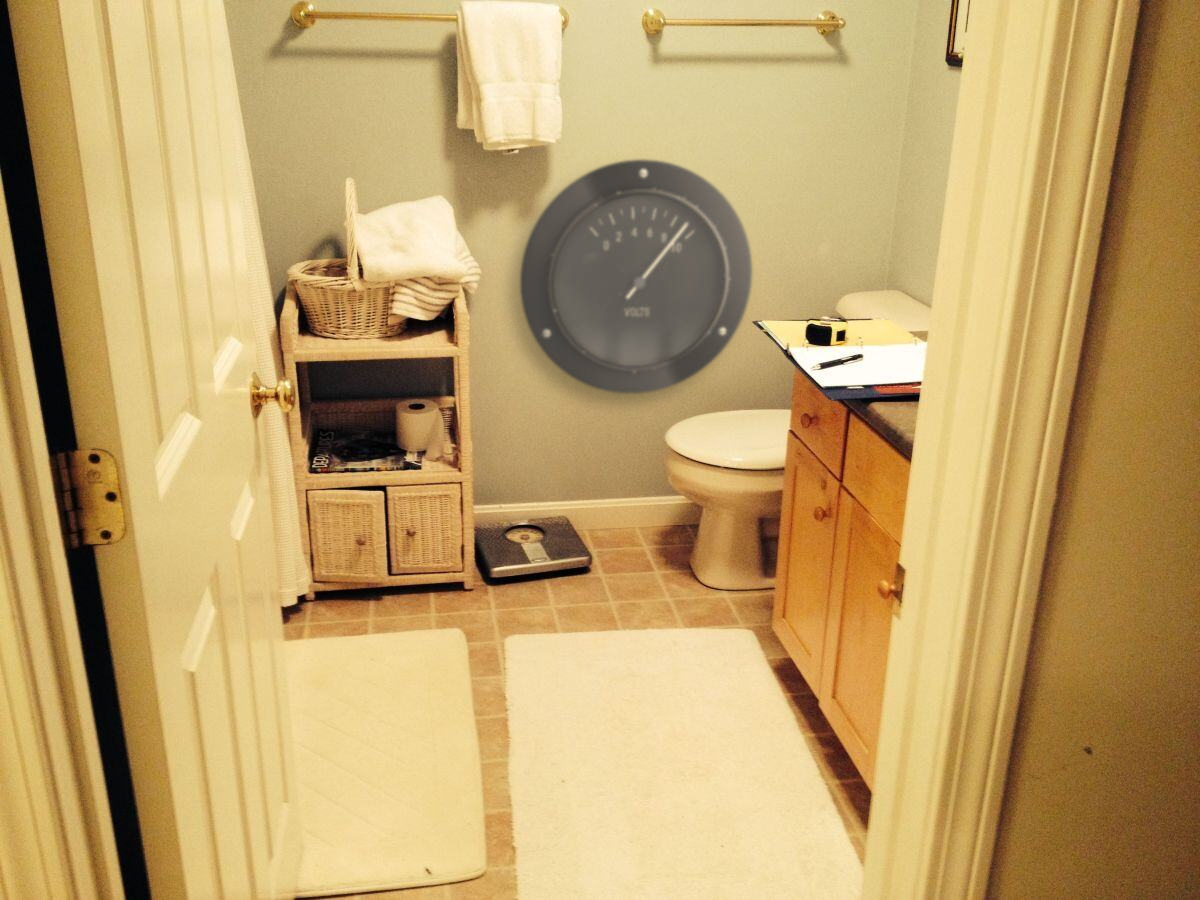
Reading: 9 V
